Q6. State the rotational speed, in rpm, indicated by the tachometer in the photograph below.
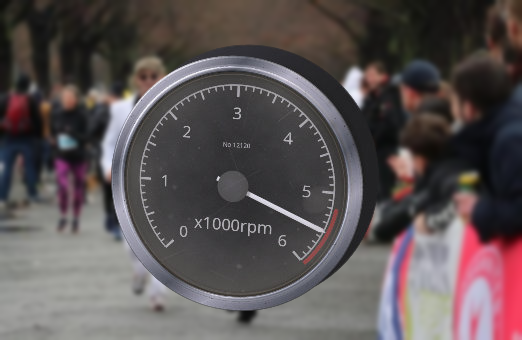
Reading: 5500 rpm
